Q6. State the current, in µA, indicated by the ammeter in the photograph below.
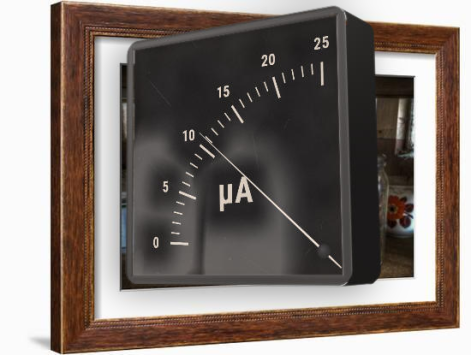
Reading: 11 µA
